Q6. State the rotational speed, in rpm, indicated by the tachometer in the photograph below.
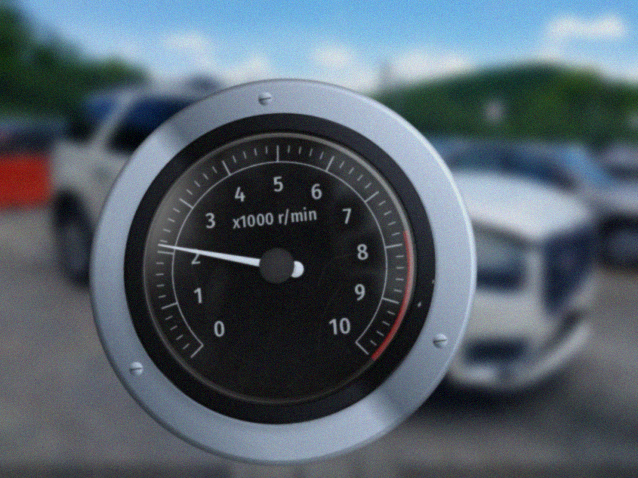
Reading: 2100 rpm
